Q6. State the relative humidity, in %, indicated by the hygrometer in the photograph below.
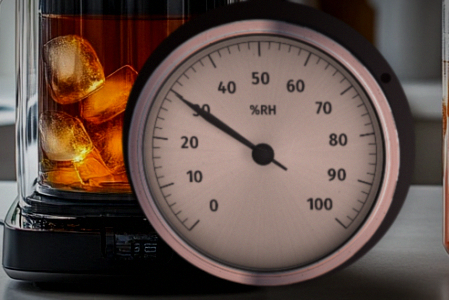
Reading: 30 %
